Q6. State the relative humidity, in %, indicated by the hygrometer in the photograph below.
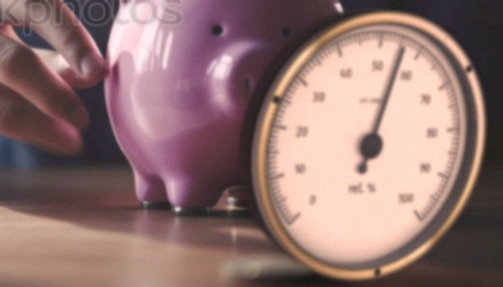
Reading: 55 %
